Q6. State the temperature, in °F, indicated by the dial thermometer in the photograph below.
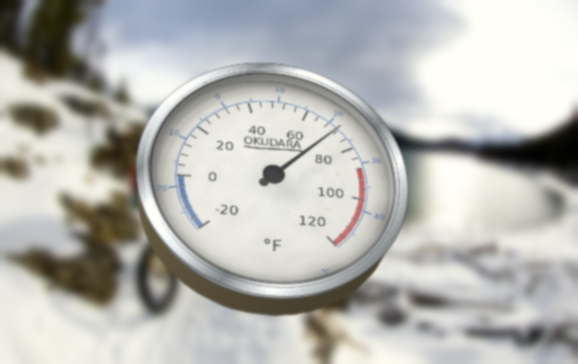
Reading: 72 °F
